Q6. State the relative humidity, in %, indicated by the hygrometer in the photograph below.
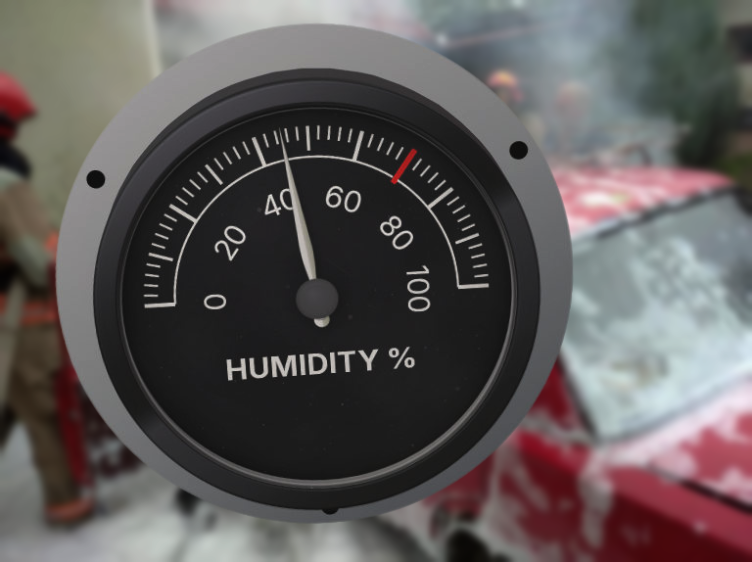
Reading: 45 %
